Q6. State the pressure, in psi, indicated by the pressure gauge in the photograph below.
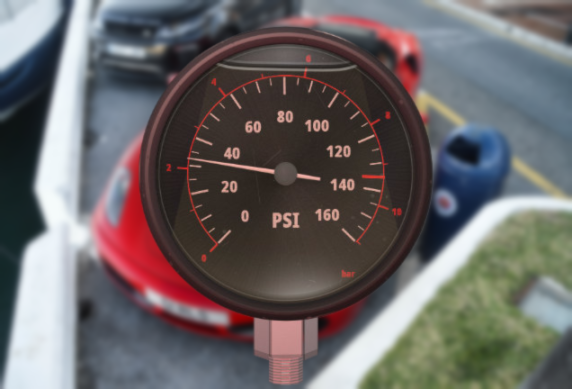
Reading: 32.5 psi
